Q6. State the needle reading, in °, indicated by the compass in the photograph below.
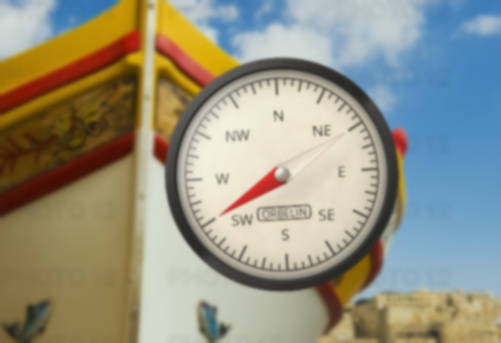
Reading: 240 °
